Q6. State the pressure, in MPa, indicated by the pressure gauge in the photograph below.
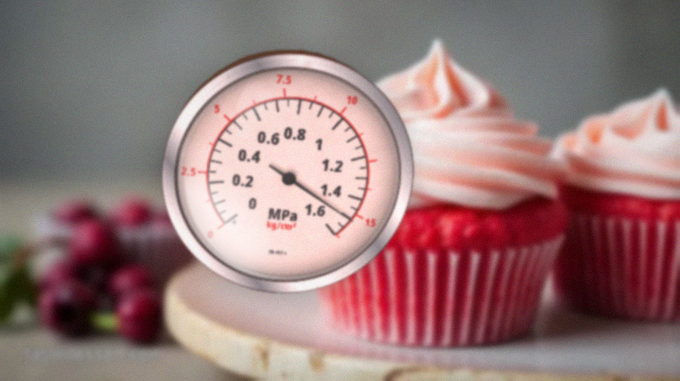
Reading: 1.5 MPa
